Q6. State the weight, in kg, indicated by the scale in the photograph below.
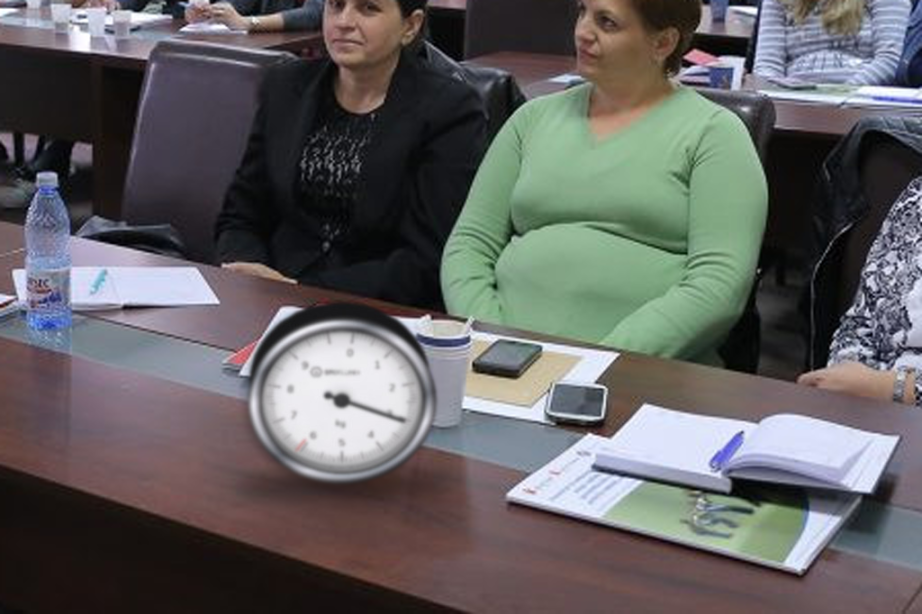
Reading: 3 kg
